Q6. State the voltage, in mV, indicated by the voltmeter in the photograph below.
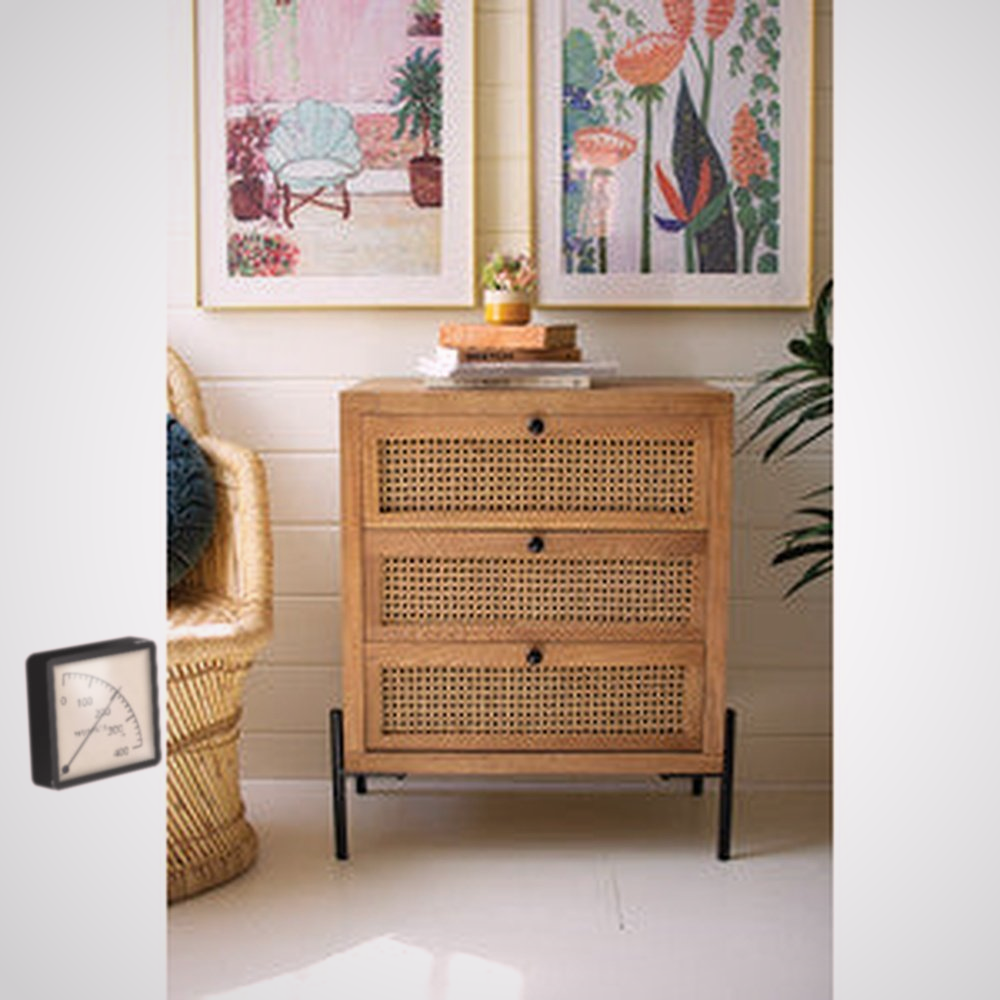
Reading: 200 mV
